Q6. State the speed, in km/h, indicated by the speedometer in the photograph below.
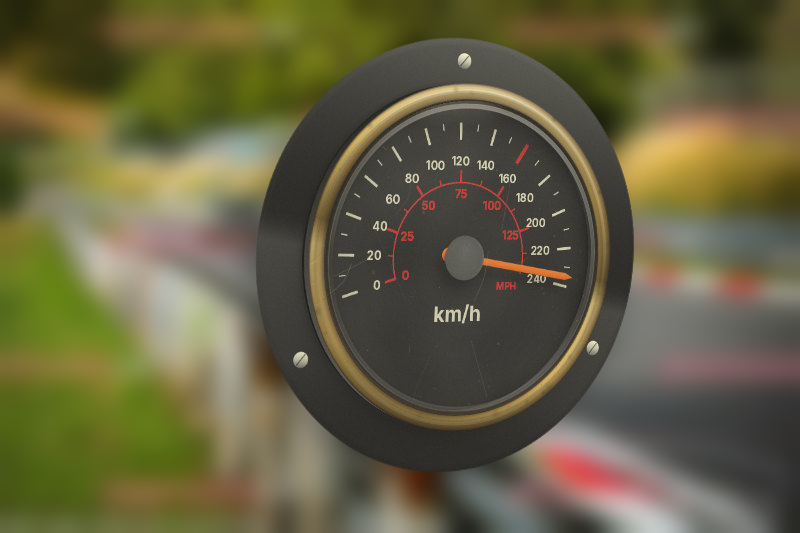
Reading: 235 km/h
